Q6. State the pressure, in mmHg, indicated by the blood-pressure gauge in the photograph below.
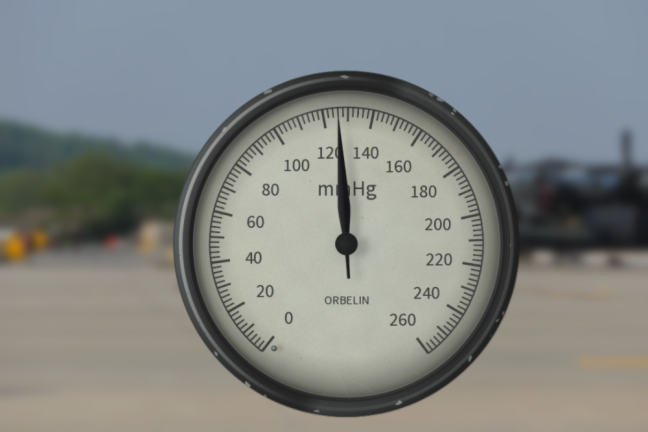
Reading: 126 mmHg
